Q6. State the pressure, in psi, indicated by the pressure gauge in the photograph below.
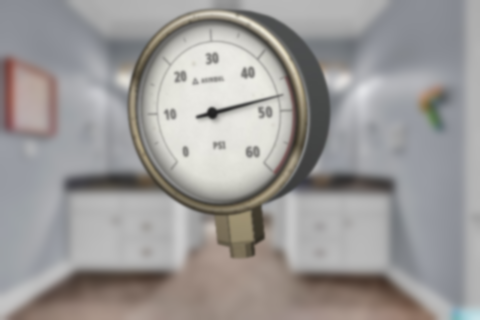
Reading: 47.5 psi
